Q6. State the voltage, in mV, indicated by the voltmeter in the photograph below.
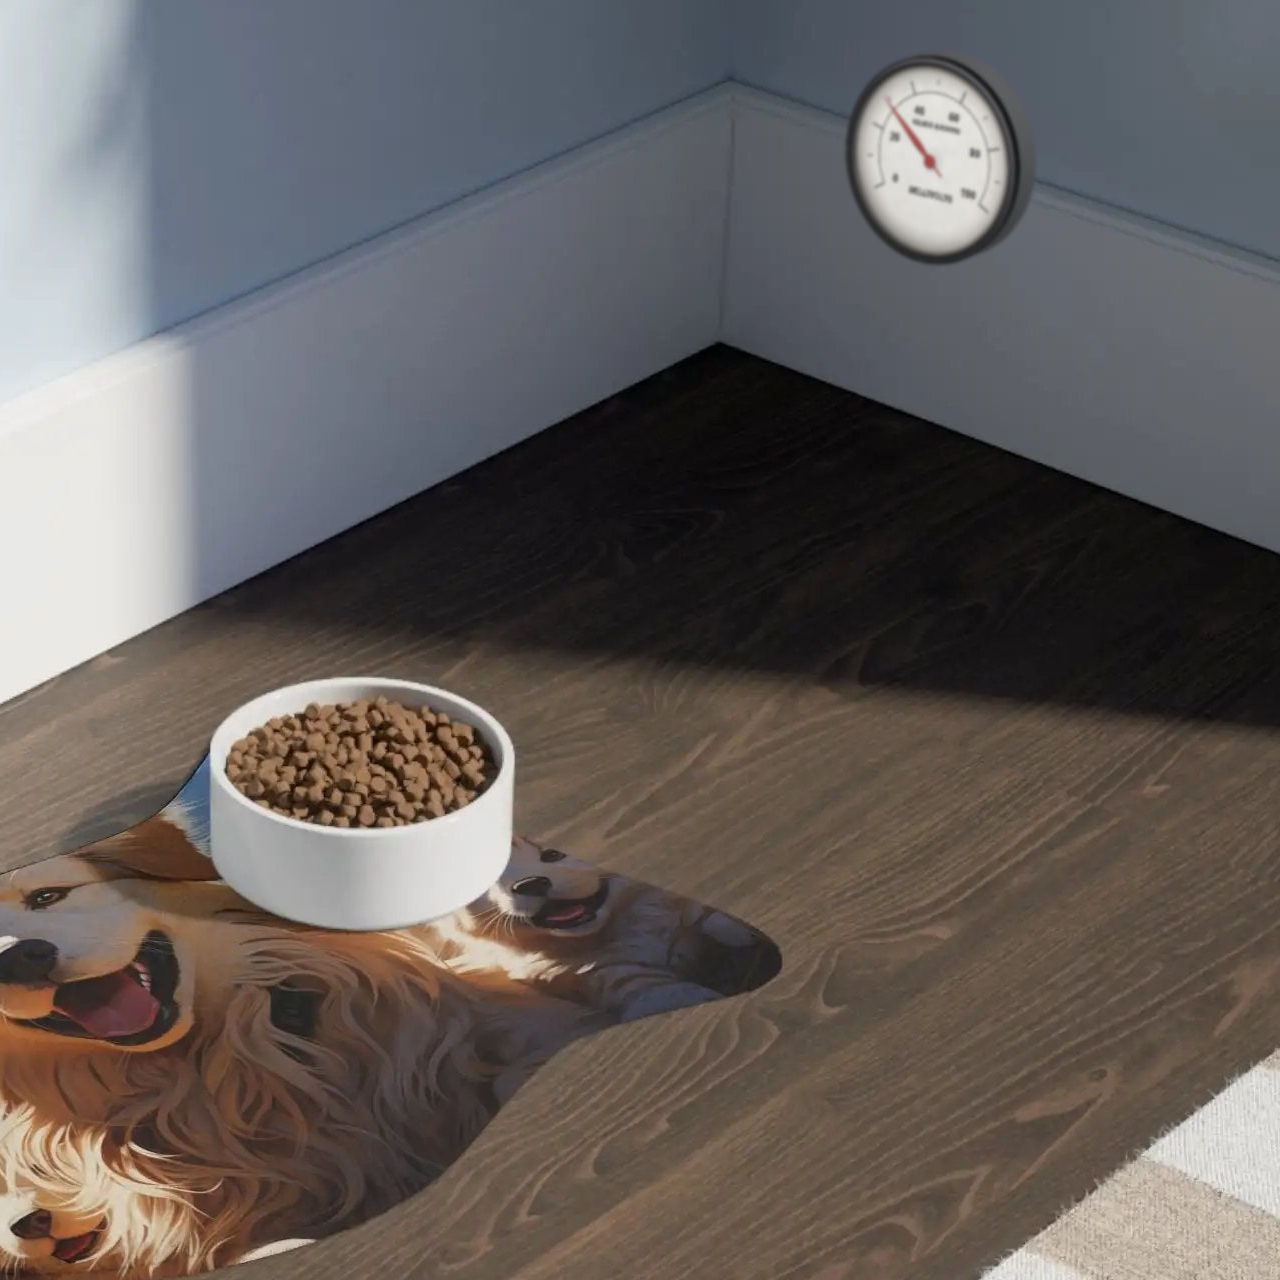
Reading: 30 mV
